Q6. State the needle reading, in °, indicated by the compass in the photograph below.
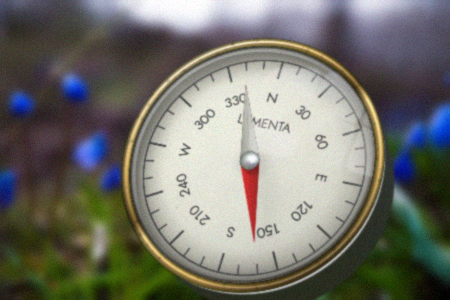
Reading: 160 °
